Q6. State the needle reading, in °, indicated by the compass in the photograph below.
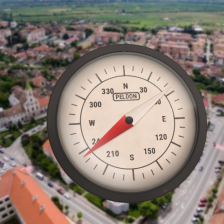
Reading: 235 °
